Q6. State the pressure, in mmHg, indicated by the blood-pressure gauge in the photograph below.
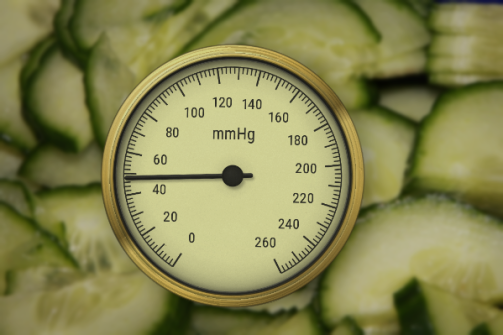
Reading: 48 mmHg
